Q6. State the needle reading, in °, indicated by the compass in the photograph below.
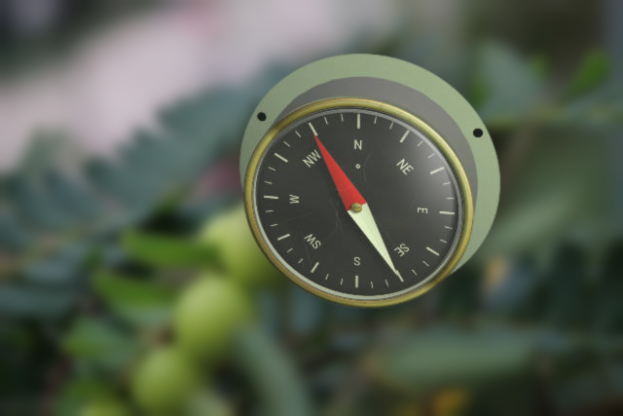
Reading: 330 °
